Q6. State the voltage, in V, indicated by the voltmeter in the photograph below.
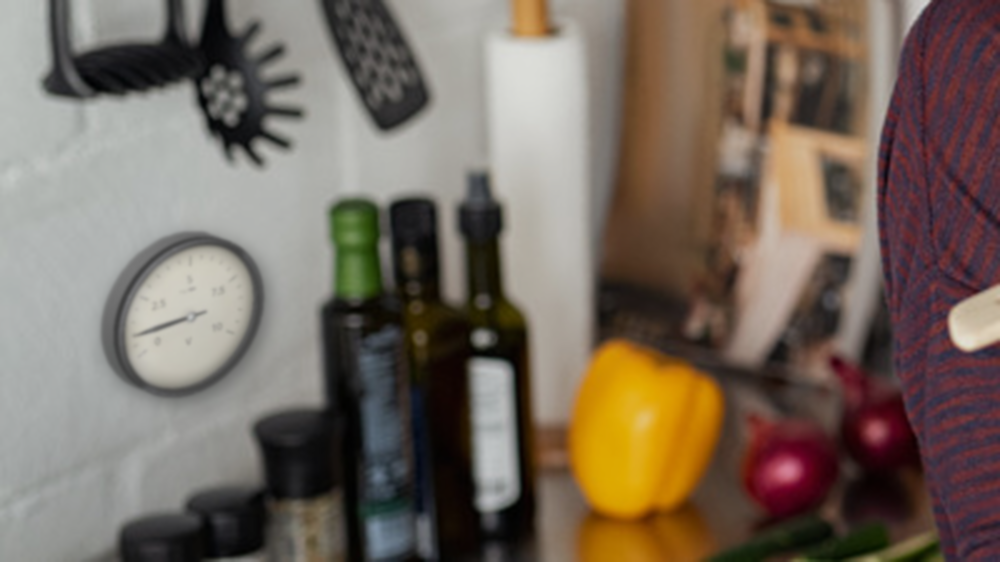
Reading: 1 V
